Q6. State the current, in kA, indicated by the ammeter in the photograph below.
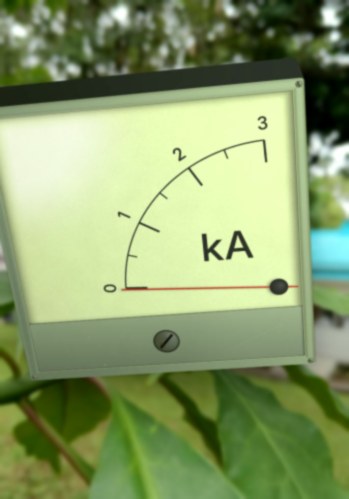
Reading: 0 kA
